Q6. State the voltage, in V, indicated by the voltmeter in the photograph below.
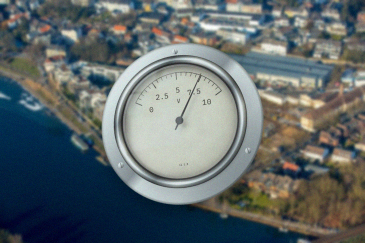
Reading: 7.5 V
